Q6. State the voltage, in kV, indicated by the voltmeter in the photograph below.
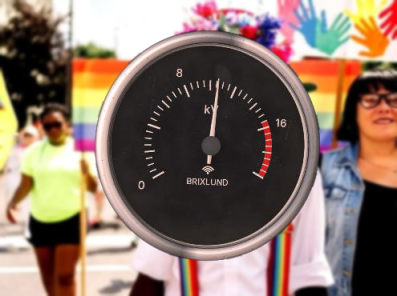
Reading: 10.5 kV
